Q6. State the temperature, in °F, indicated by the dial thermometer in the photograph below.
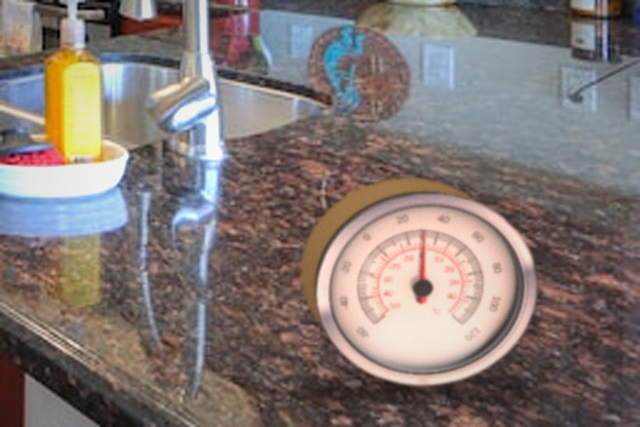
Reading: 30 °F
